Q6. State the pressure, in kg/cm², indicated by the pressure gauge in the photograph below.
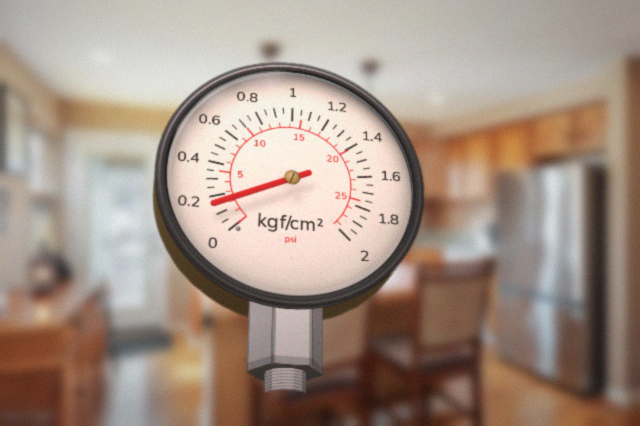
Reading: 0.15 kg/cm²
